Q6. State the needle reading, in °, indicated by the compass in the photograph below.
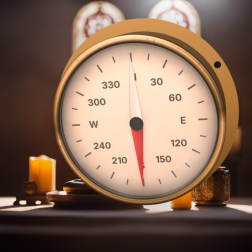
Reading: 180 °
